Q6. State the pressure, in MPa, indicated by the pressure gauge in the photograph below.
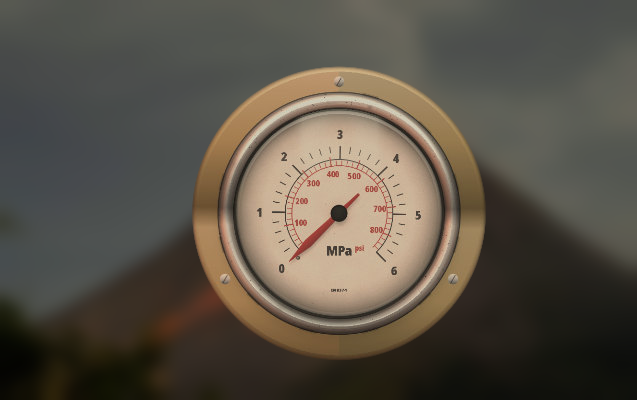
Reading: 0 MPa
